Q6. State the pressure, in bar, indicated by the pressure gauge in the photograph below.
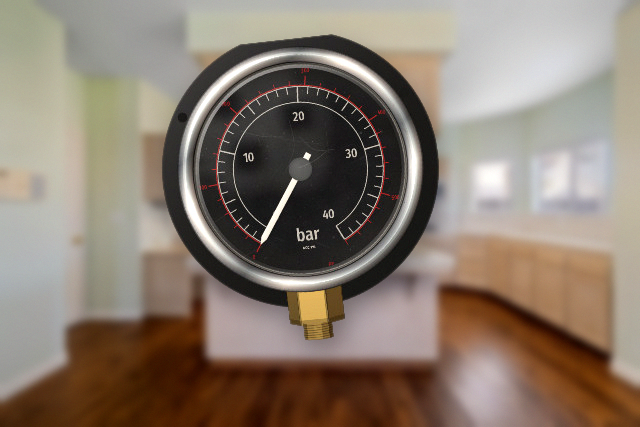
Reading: 0 bar
